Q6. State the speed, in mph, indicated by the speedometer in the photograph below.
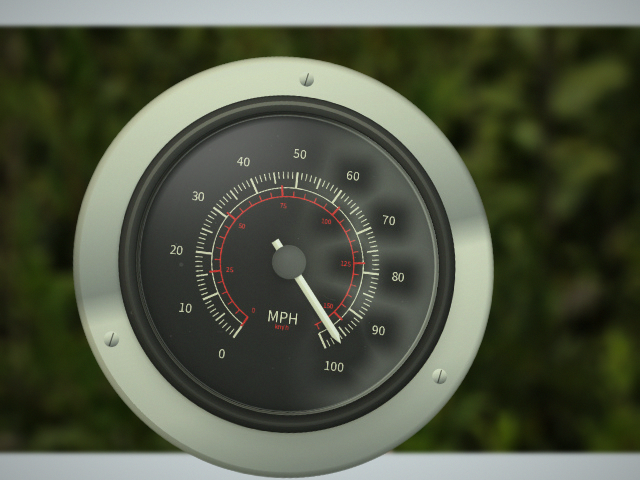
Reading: 97 mph
